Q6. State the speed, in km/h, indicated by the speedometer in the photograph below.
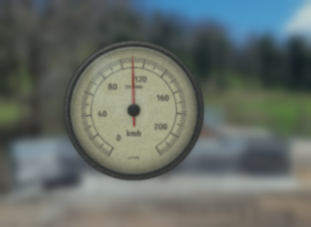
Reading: 110 km/h
